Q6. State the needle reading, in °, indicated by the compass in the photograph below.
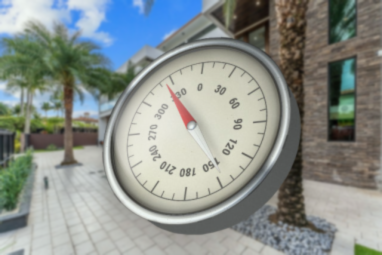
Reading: 325 °
